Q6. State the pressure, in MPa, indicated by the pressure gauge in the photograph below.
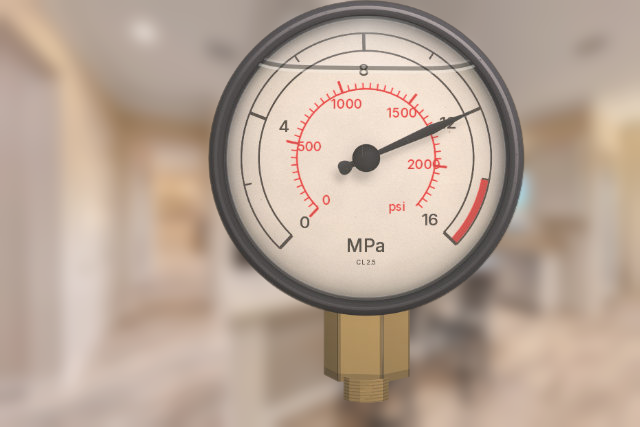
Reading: 12 MPa
